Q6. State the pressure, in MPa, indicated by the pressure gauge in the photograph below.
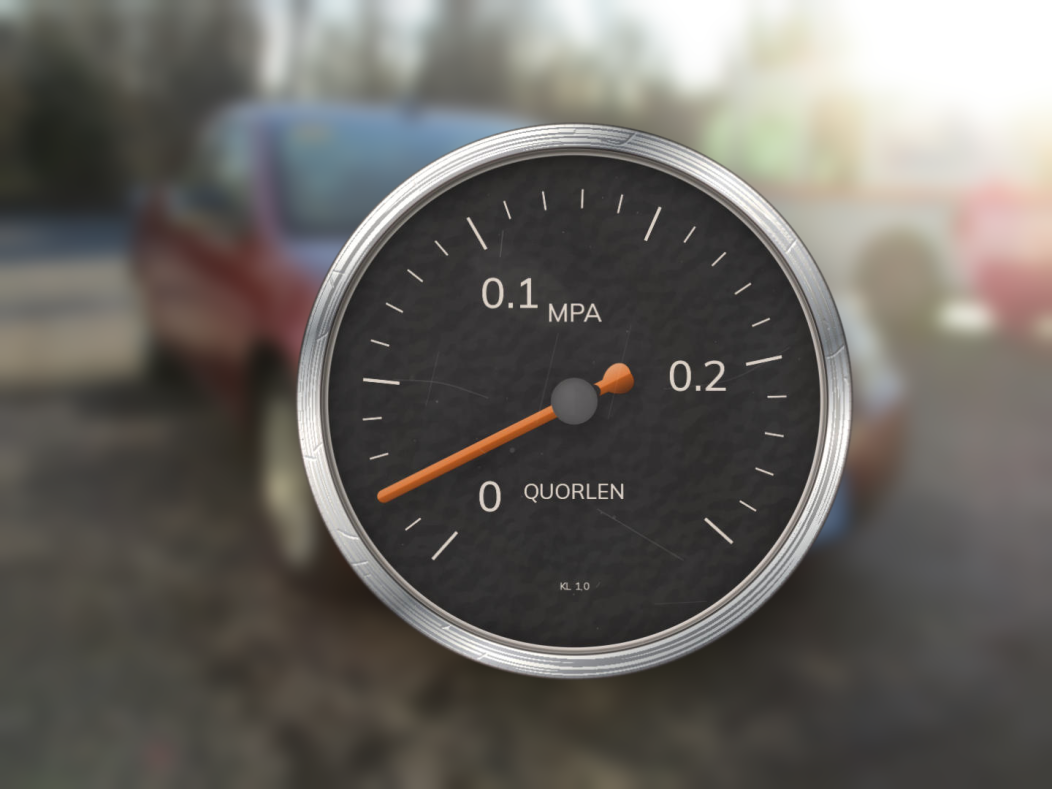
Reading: 0.02 MPa
